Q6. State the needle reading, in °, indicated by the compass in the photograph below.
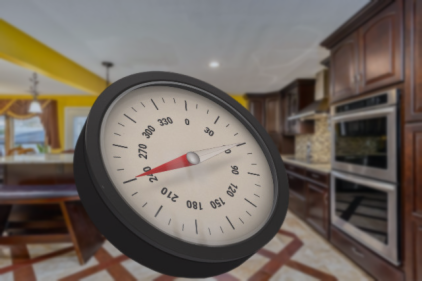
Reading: 240 °
